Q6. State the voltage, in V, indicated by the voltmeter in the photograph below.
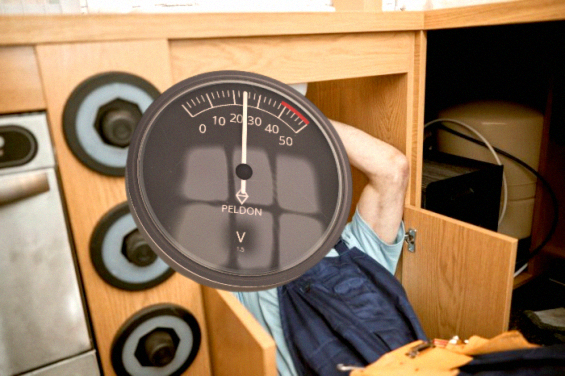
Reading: 24 V
